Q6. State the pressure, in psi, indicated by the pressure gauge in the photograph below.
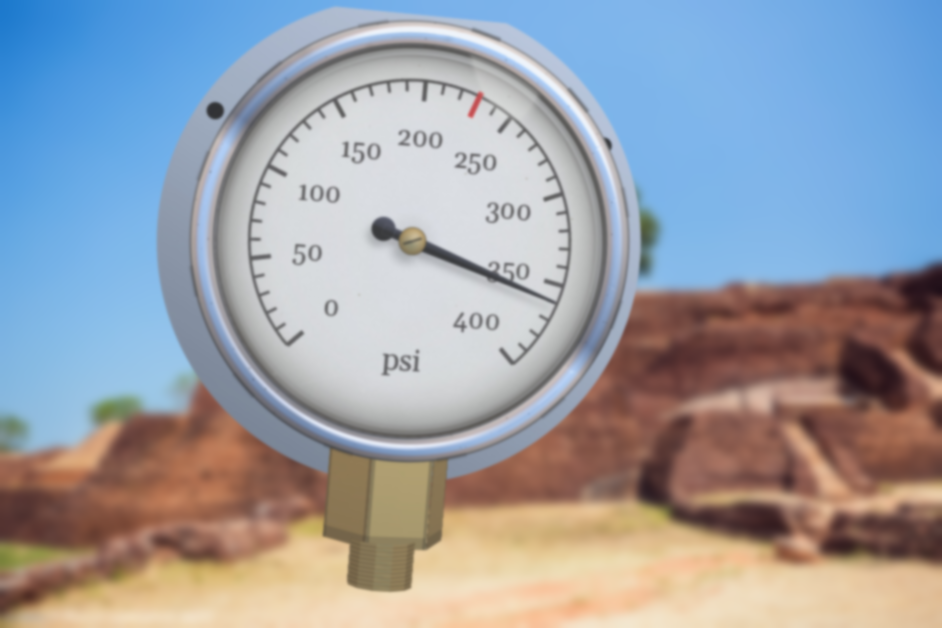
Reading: 360 psi
